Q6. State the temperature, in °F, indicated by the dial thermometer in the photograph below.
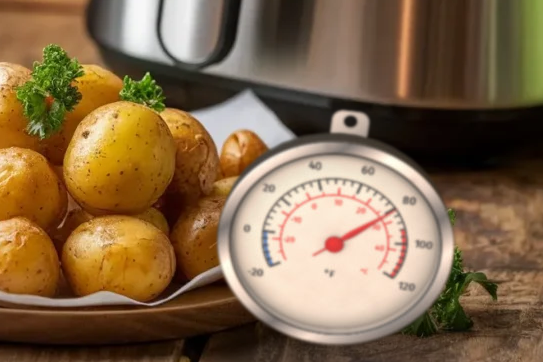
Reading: 80 °F
